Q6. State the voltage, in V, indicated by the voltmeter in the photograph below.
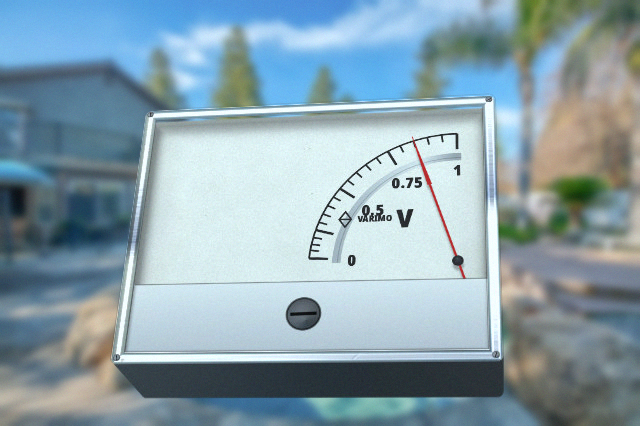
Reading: 0.85 V
